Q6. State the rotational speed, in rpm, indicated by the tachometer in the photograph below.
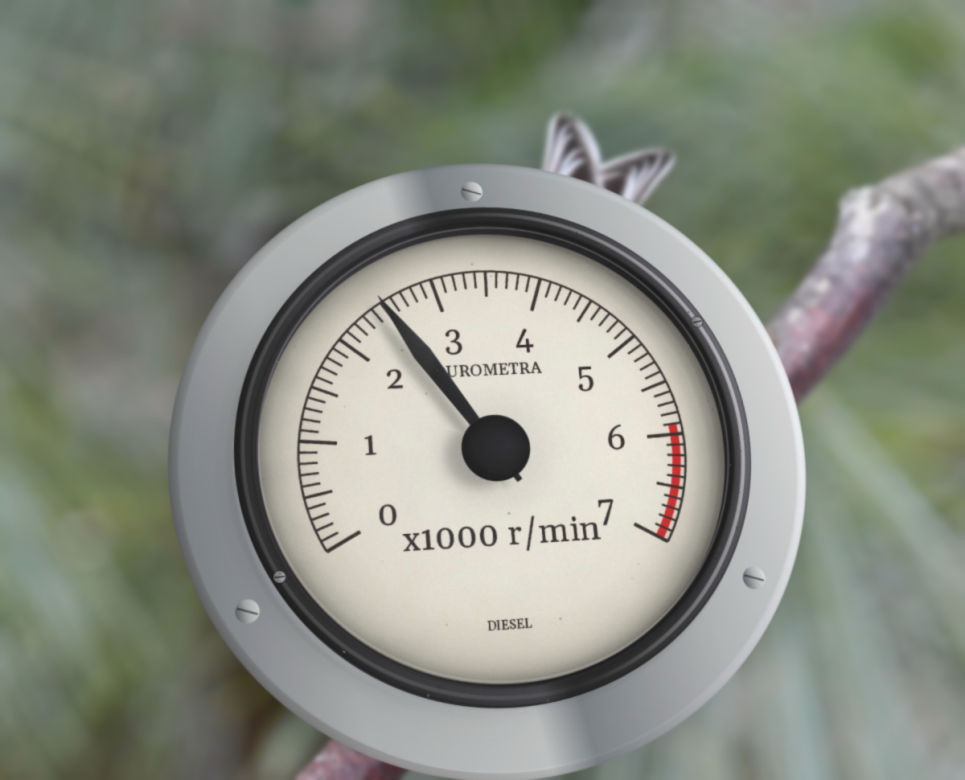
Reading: 2500 rpm
